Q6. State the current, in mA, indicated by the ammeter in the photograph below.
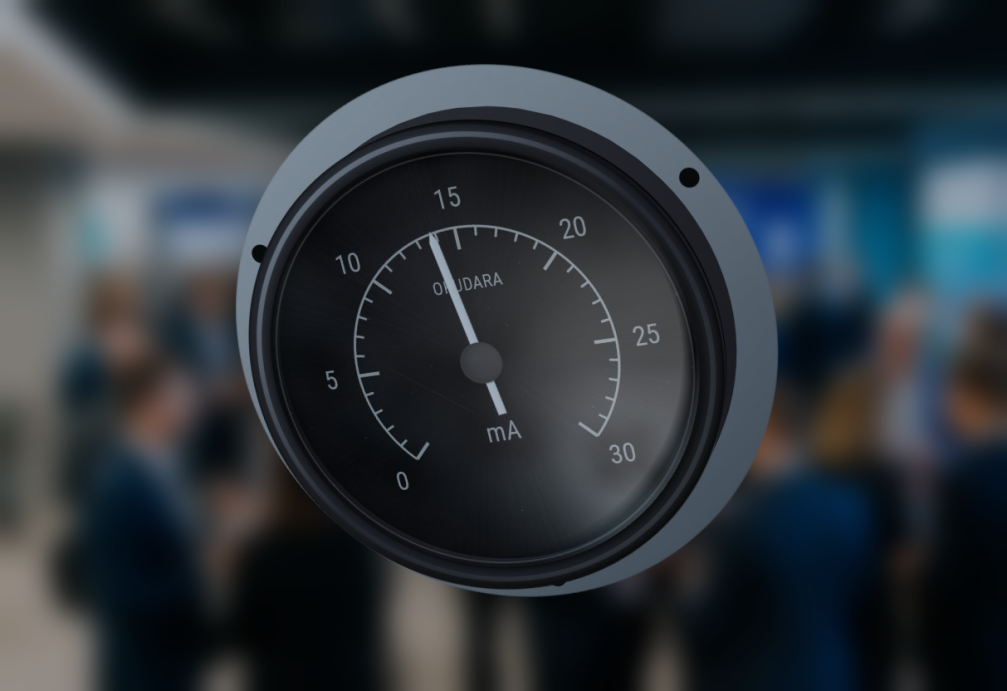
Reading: 14 mA
